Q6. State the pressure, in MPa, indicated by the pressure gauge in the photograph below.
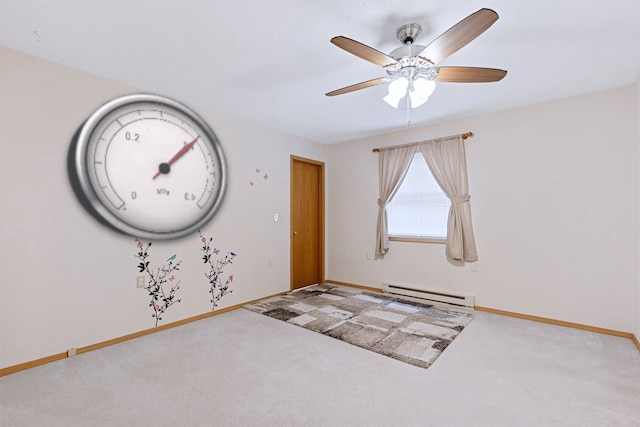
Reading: 0.4 MPa
